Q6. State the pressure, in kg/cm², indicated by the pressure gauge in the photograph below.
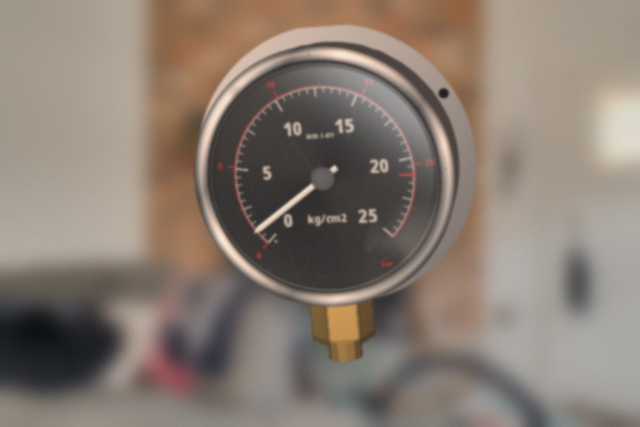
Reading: 1 kg/cm²
